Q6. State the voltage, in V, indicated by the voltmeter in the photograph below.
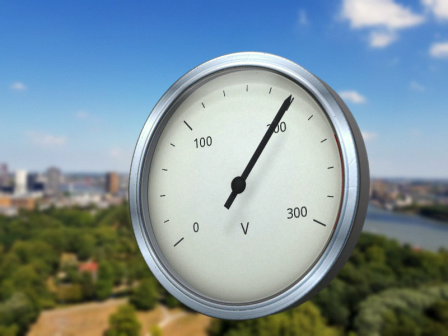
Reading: 200 V
